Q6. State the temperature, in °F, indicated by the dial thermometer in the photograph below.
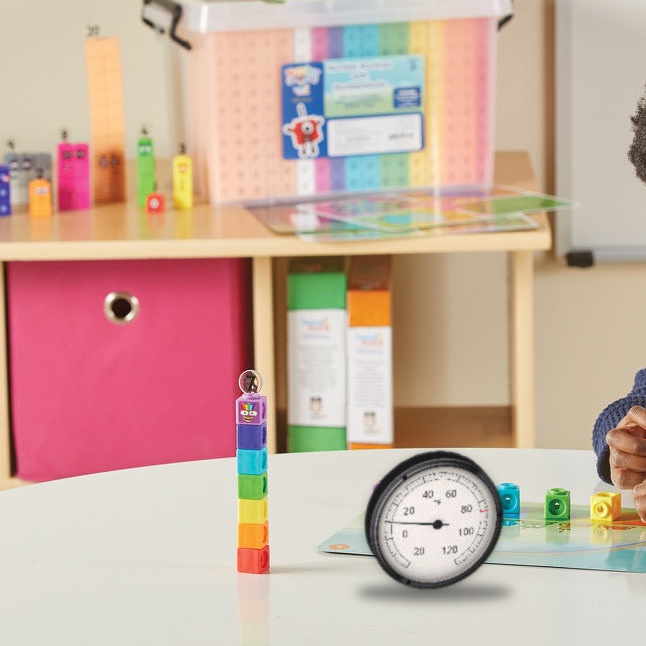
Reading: 10 °F
